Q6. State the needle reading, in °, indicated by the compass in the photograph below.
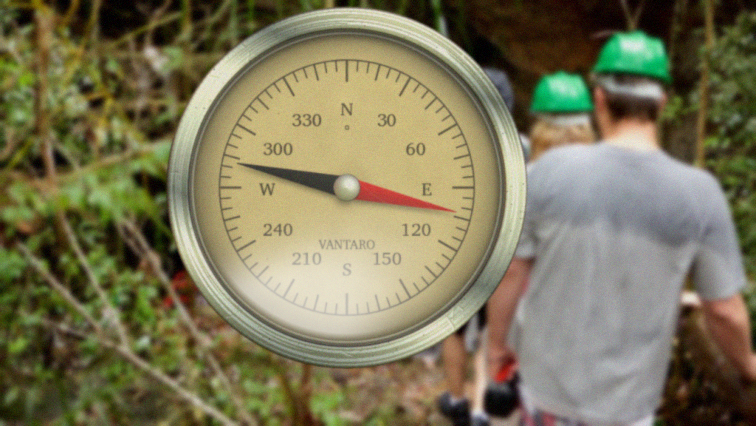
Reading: 102.5 °
